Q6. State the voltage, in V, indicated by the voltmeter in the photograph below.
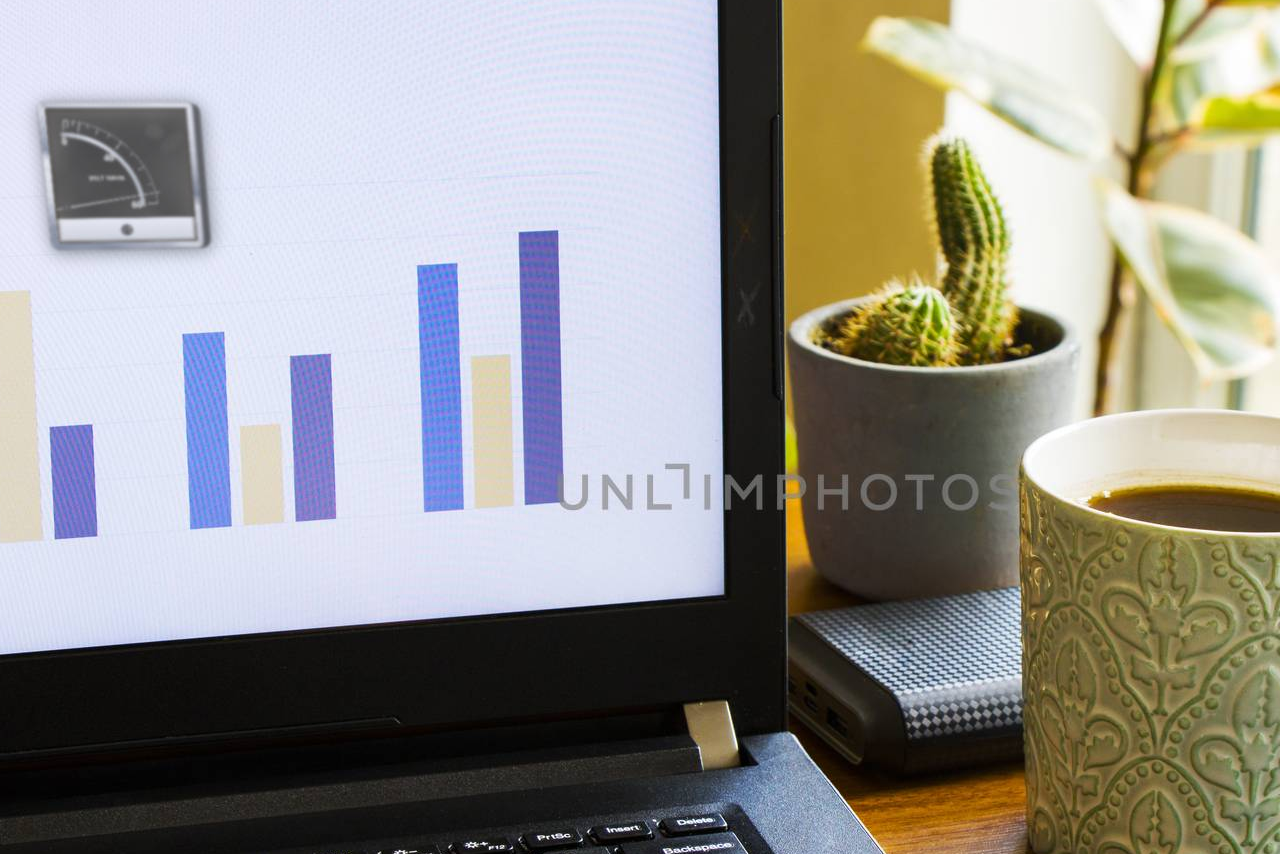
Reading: 57.5 V
